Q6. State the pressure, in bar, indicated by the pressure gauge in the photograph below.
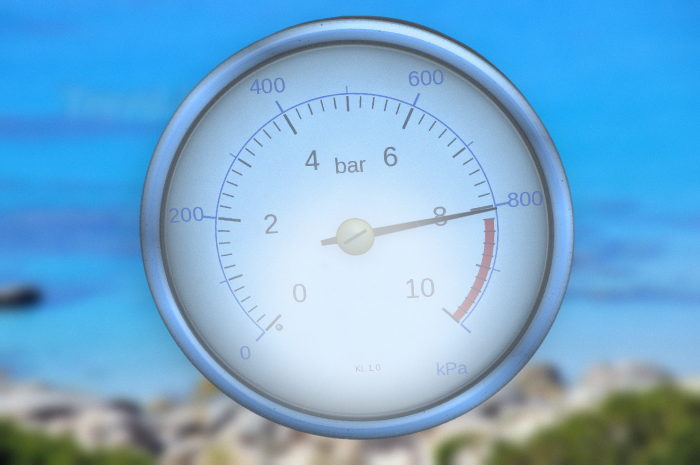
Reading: 8 bar
